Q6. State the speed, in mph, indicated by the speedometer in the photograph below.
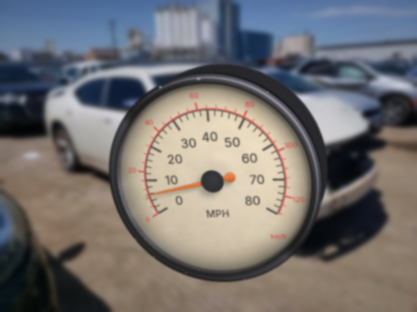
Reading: 6 mph
